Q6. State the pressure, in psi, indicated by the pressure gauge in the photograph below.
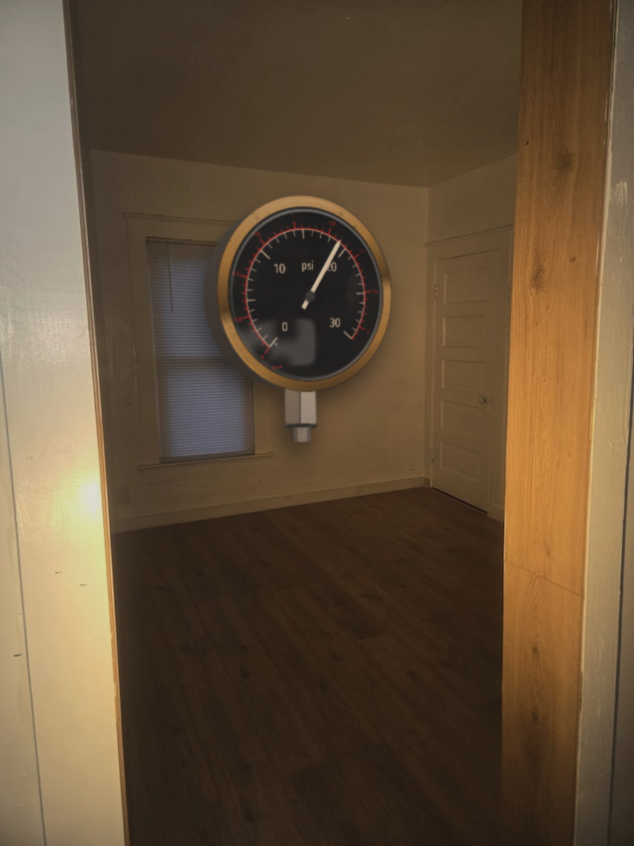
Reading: 19 psi
